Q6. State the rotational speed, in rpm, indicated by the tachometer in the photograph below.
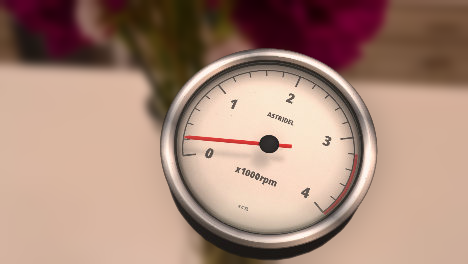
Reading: 200 rpm
